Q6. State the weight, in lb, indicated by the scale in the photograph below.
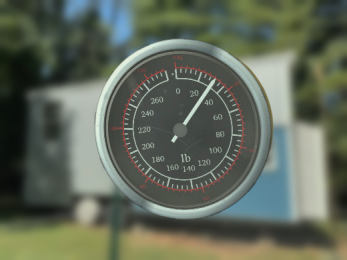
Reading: 32 lb
